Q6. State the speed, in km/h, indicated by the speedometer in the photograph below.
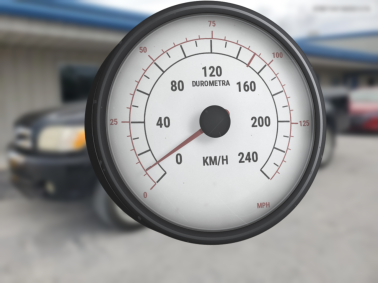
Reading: 10 km/h
